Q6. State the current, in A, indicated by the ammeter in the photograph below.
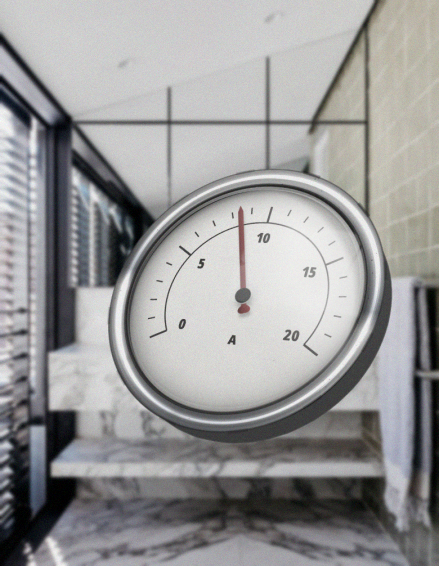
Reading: 8.5 A
